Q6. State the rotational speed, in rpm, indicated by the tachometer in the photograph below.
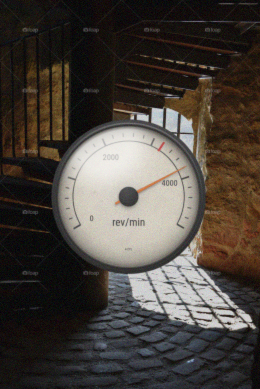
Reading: 3800 rpm
